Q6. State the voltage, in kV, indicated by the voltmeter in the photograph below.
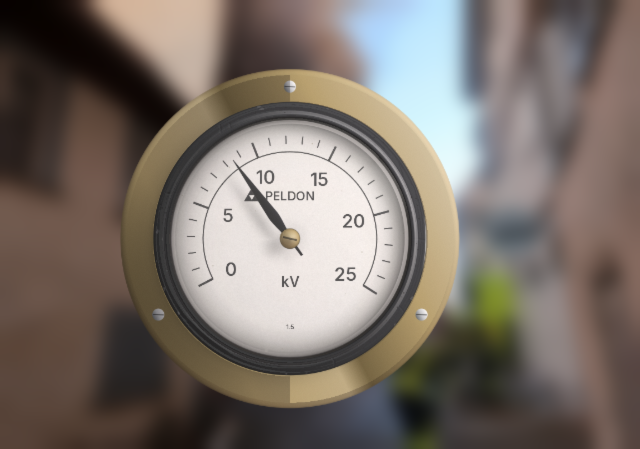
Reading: 8.5 kV
